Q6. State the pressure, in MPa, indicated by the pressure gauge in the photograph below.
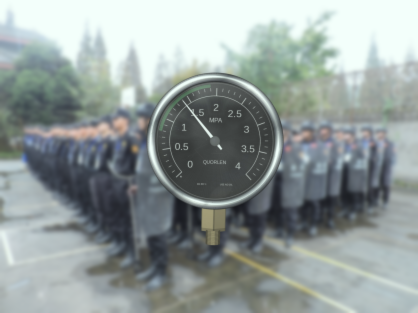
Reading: 1.4 MPa
